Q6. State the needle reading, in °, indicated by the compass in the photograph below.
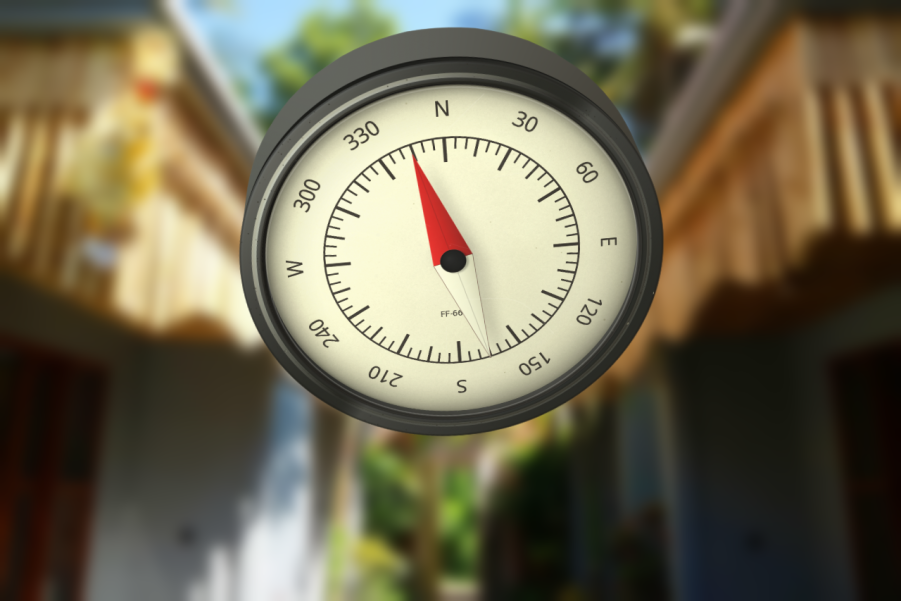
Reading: 345 °
